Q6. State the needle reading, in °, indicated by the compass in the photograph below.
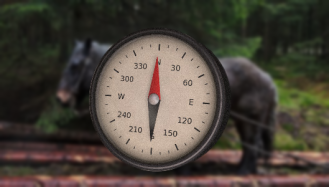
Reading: 0 °
